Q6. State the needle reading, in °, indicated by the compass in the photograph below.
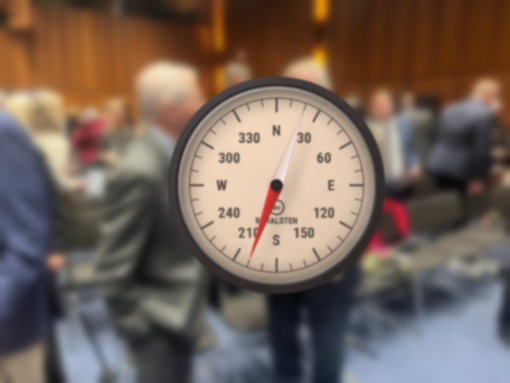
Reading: 200 °
